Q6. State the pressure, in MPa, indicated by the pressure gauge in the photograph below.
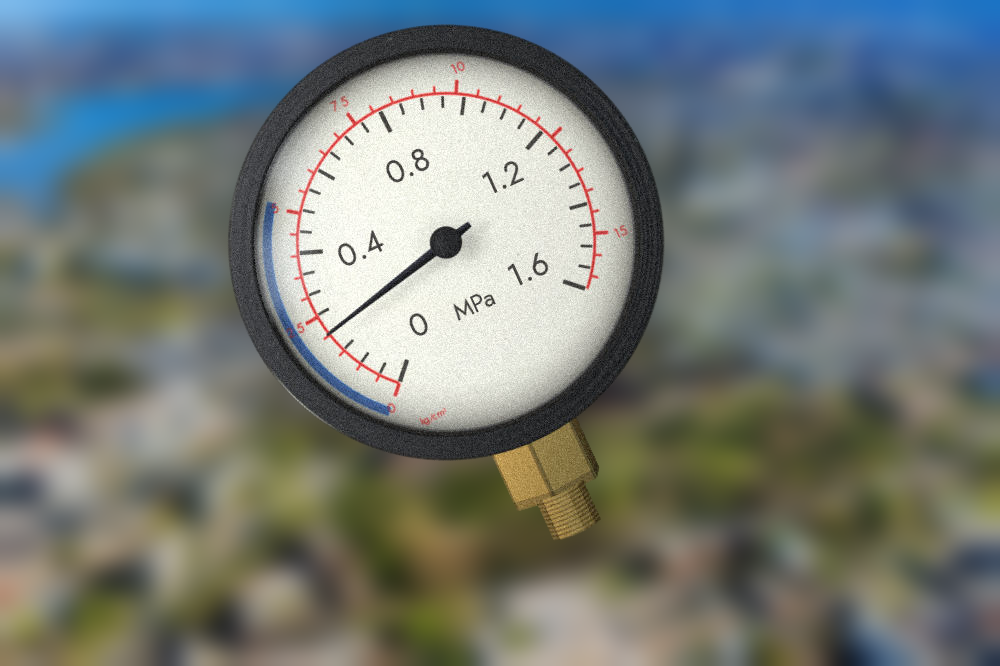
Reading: 0.2 MPa
